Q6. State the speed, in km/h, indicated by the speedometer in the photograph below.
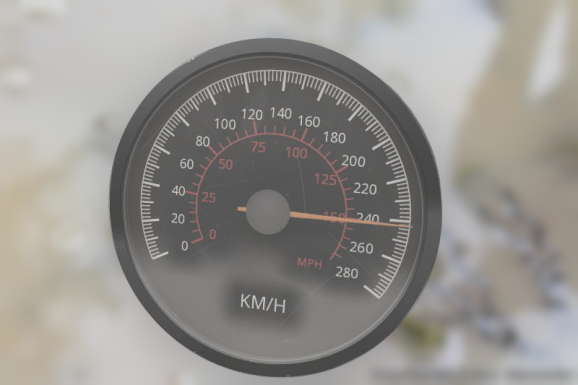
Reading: 242 km/h
